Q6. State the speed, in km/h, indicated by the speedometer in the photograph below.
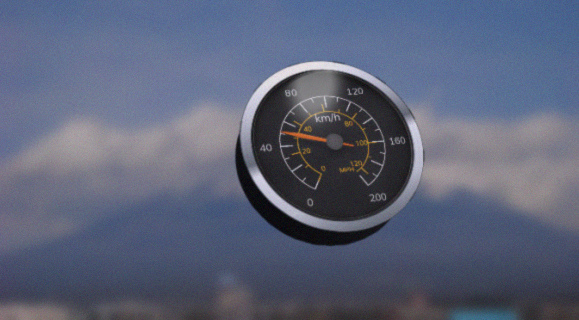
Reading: 50 km/h
